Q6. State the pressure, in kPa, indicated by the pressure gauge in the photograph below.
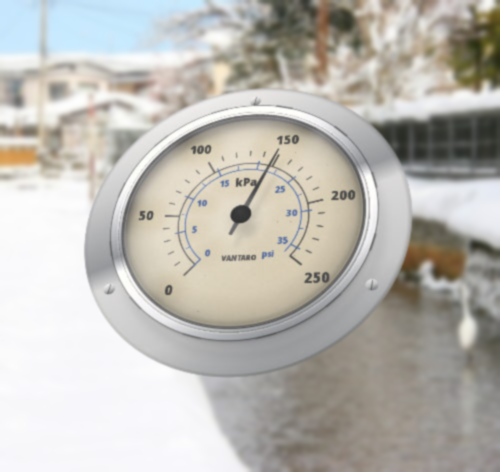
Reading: 150 kPa
